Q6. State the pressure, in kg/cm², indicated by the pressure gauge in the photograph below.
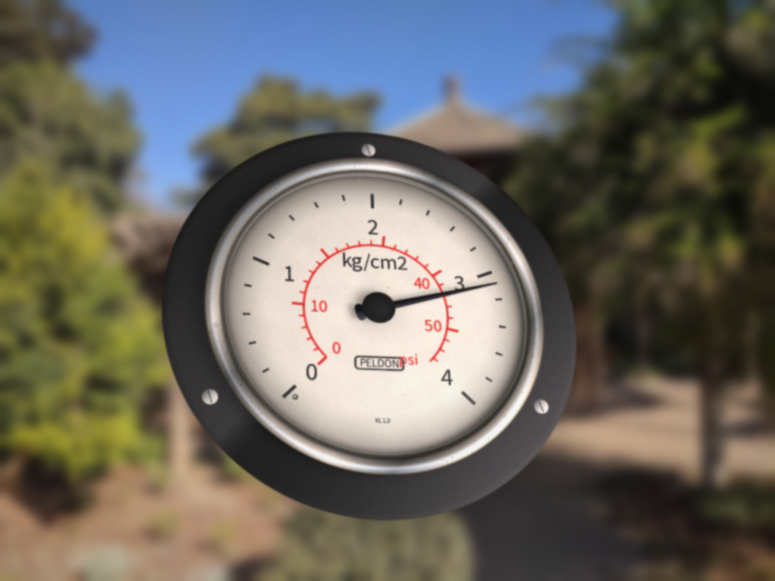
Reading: 3.1 kg/cm²
